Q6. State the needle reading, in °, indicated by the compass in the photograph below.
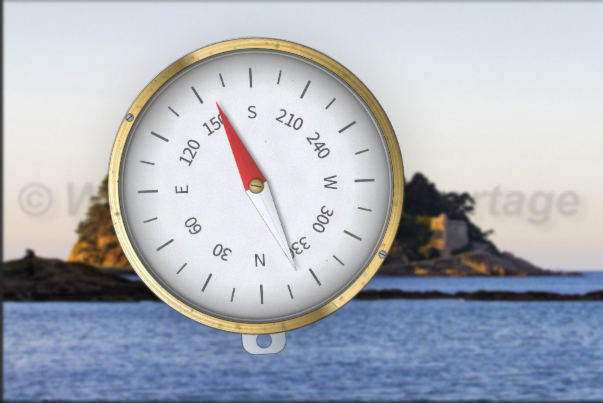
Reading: 157.5 °
